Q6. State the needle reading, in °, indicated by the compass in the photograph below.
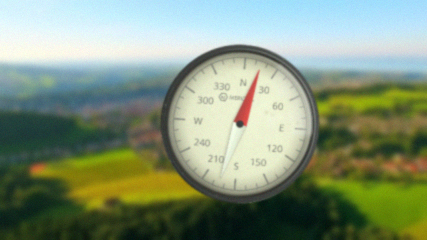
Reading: 15 °
